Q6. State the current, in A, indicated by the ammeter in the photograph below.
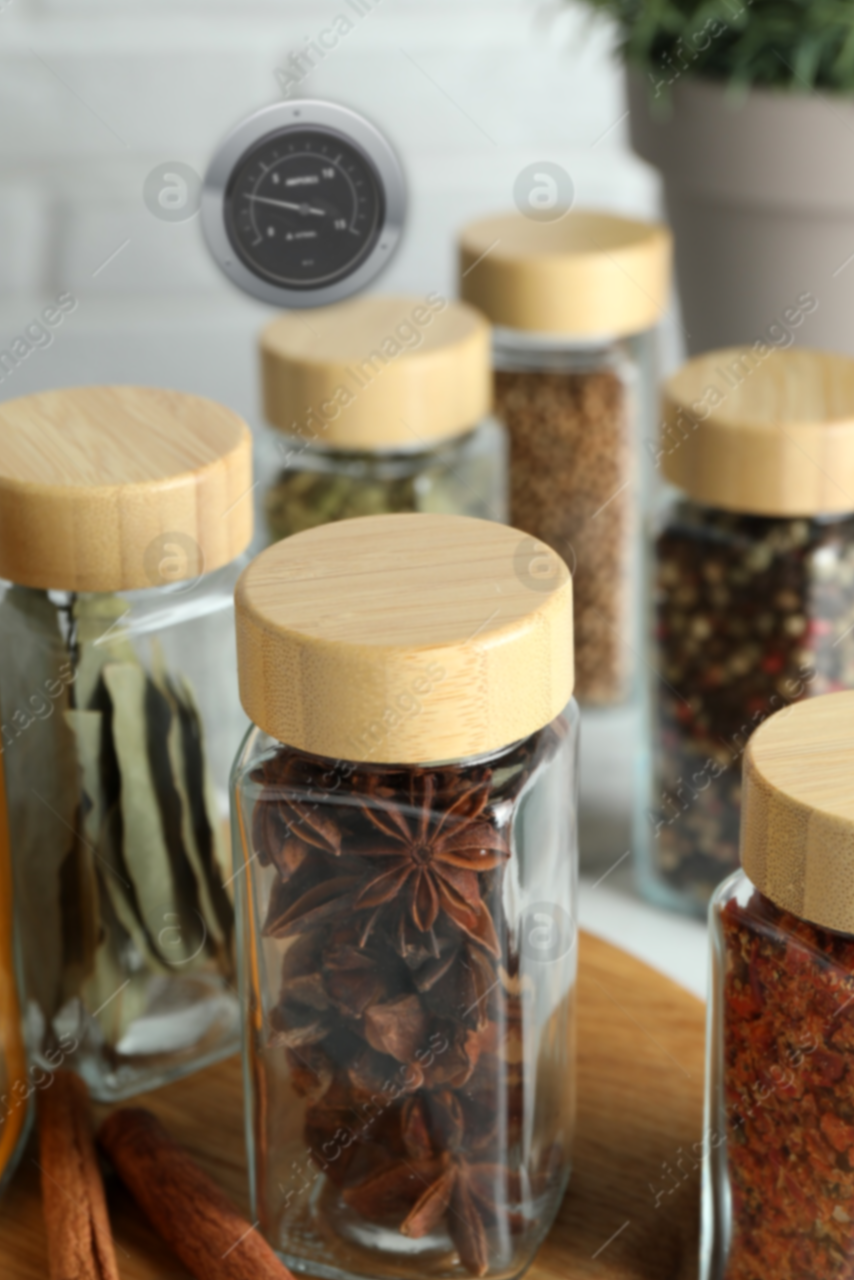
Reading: 3 A
